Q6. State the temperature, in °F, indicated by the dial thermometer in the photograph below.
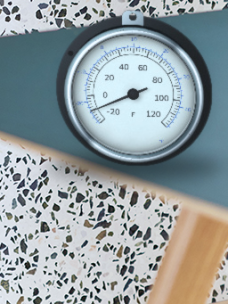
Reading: -10 °F
